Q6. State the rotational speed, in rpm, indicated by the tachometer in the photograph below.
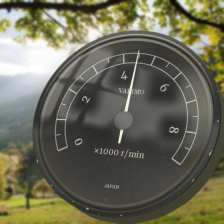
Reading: 4500 rpm
